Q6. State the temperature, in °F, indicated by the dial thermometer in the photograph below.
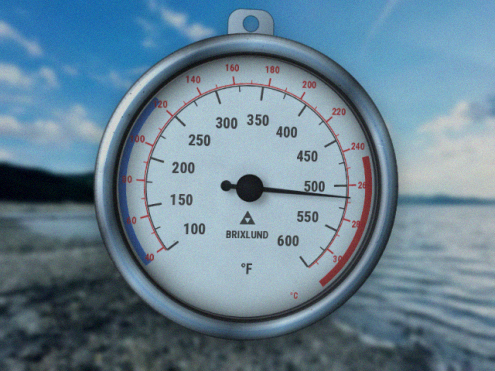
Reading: 512.5 °F
